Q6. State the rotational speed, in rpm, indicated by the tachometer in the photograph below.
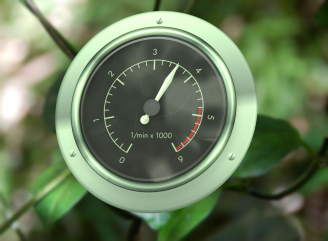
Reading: 3600 rpm
